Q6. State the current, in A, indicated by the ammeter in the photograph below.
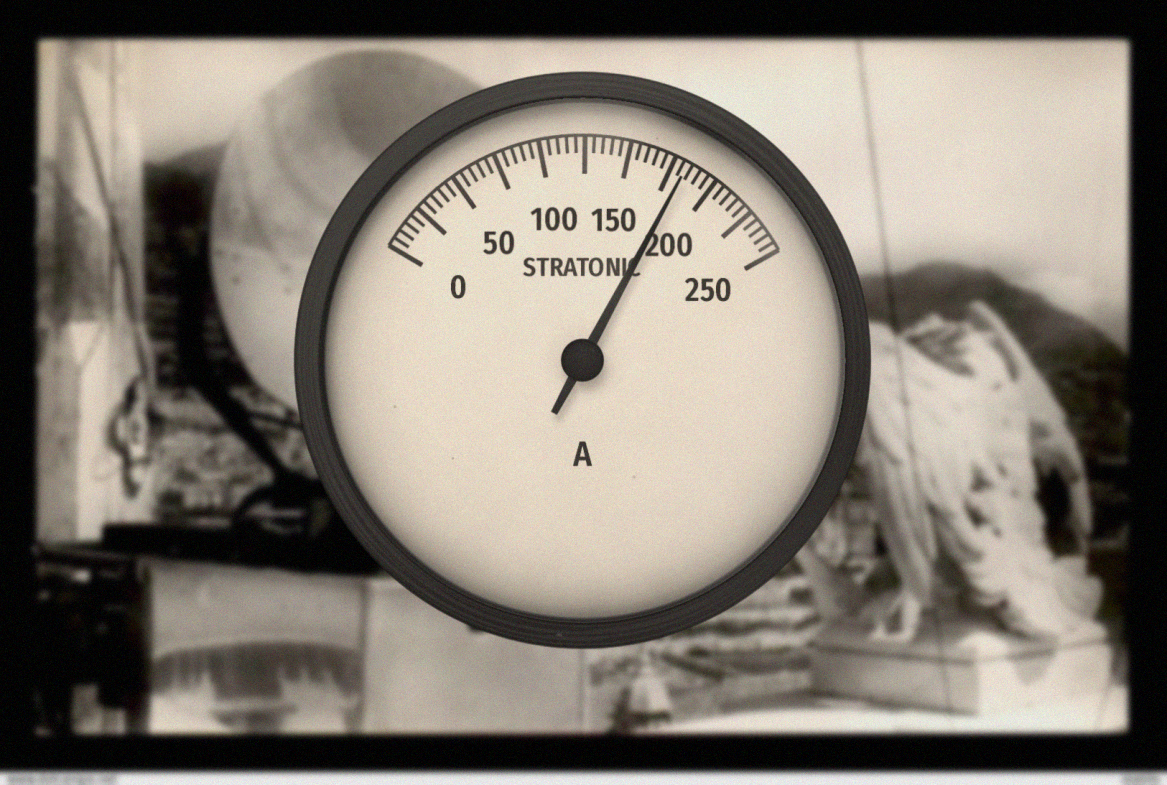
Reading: 182.5 A
